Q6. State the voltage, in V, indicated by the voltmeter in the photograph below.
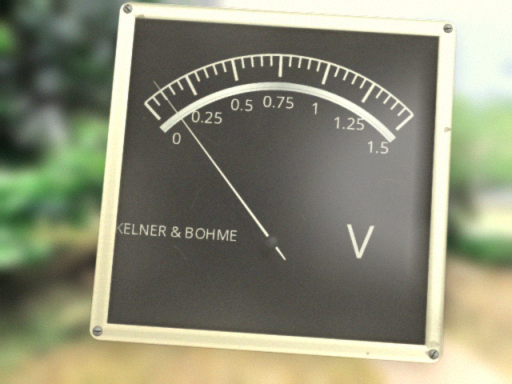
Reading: 0.1 V
